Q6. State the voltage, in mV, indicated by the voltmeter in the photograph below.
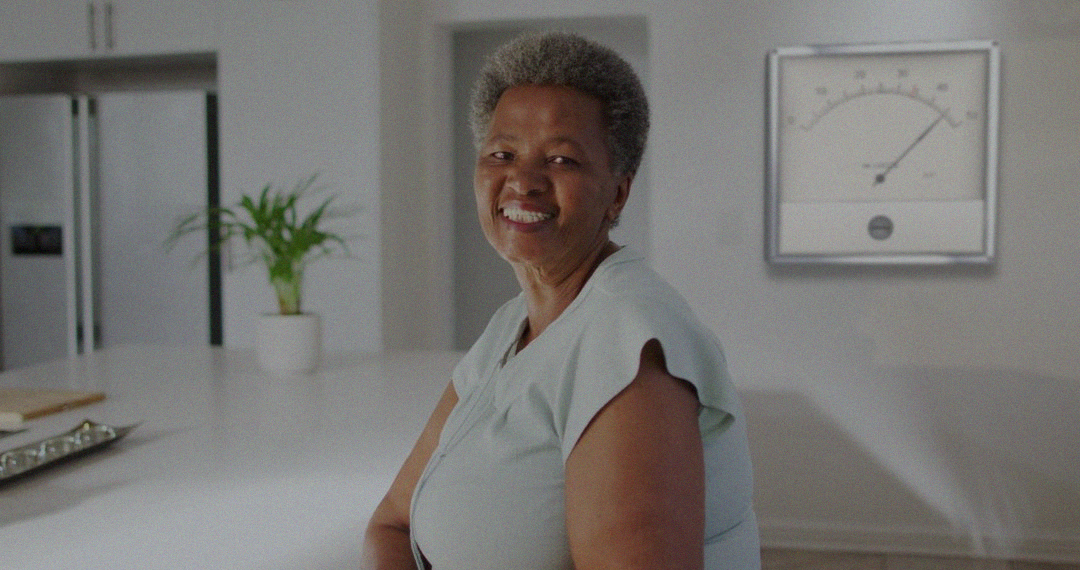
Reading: 45 mV
